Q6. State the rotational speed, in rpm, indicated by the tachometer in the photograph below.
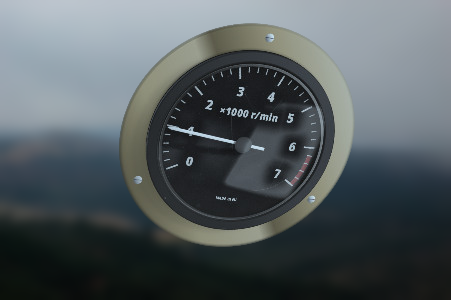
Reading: 1000 rpm
